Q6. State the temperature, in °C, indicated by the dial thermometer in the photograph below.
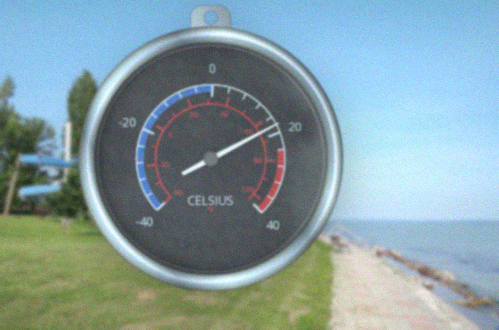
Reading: 18 °C
